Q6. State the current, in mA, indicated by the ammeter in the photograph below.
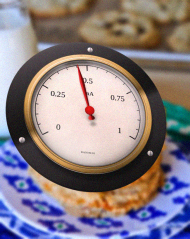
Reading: 0.45 mA
